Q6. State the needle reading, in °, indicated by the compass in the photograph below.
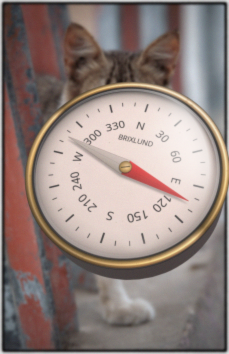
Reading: 105 °
